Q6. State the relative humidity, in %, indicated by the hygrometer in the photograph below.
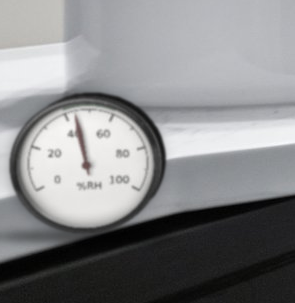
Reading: 45 %
